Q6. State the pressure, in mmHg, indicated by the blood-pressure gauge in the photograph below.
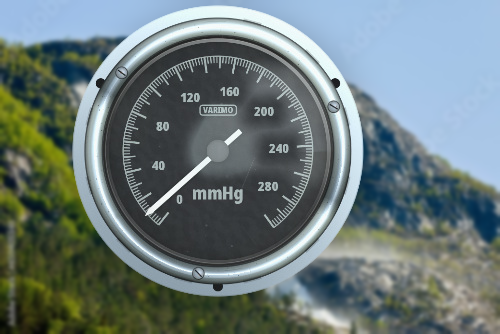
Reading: 10 mmHg
